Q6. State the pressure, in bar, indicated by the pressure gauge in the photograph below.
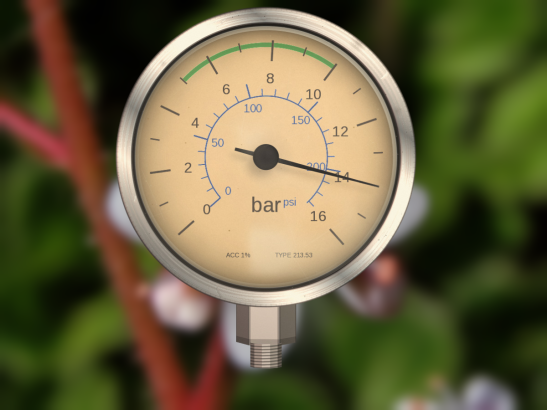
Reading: 14 bar
